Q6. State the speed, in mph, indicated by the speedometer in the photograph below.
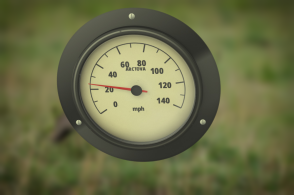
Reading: 25 mph
